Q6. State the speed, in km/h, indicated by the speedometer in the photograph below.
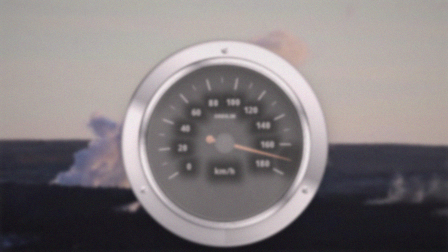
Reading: 170 km/h
